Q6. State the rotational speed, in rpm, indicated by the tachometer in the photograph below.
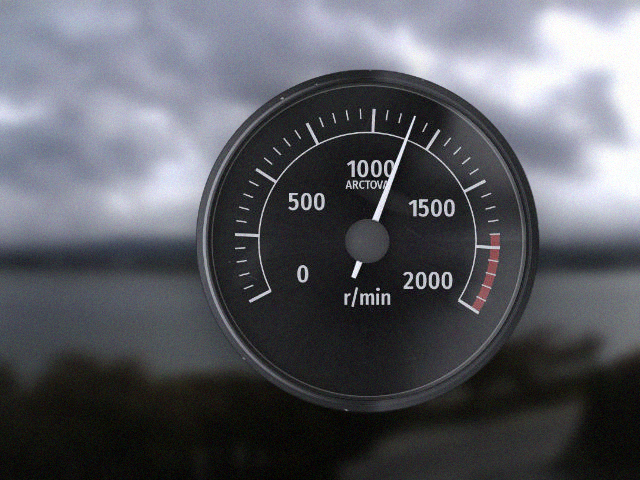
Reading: 1150 rpm
